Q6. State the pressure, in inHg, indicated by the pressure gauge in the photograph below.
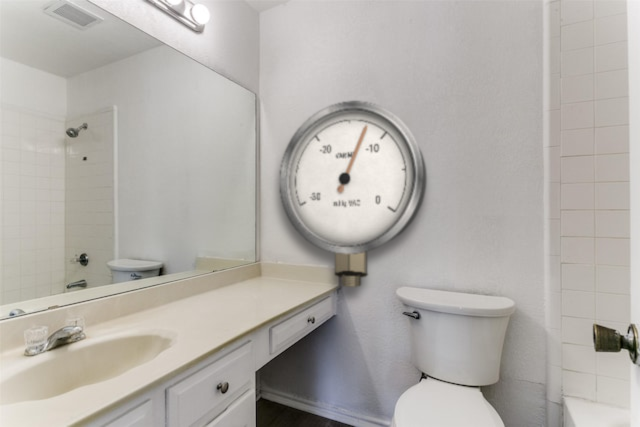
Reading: -12.5 inHg
